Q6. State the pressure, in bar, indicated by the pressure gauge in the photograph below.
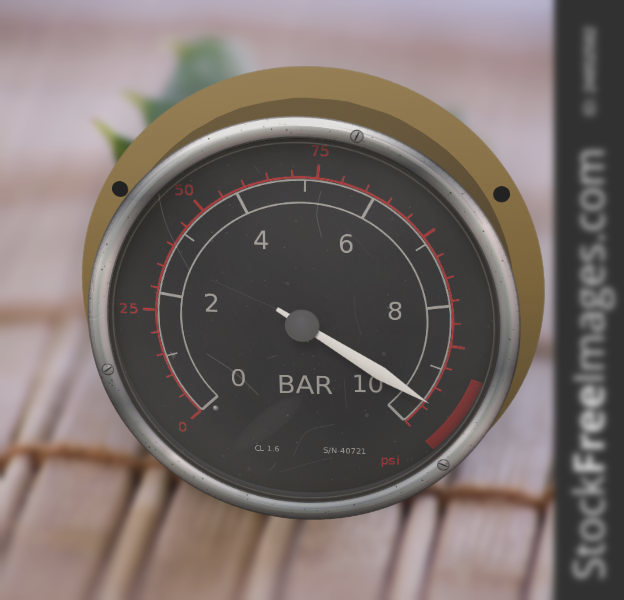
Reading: 9.5 bar
